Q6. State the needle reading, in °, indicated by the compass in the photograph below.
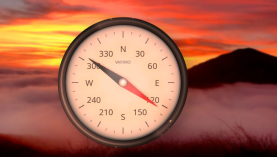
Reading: 125 °
